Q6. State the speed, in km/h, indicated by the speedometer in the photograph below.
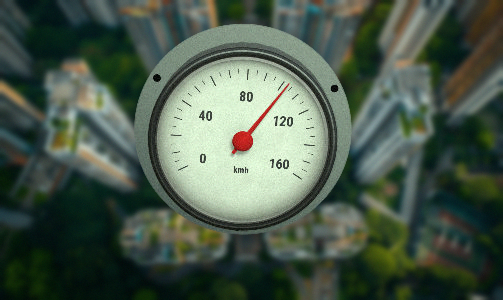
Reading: 102.5 km/h
